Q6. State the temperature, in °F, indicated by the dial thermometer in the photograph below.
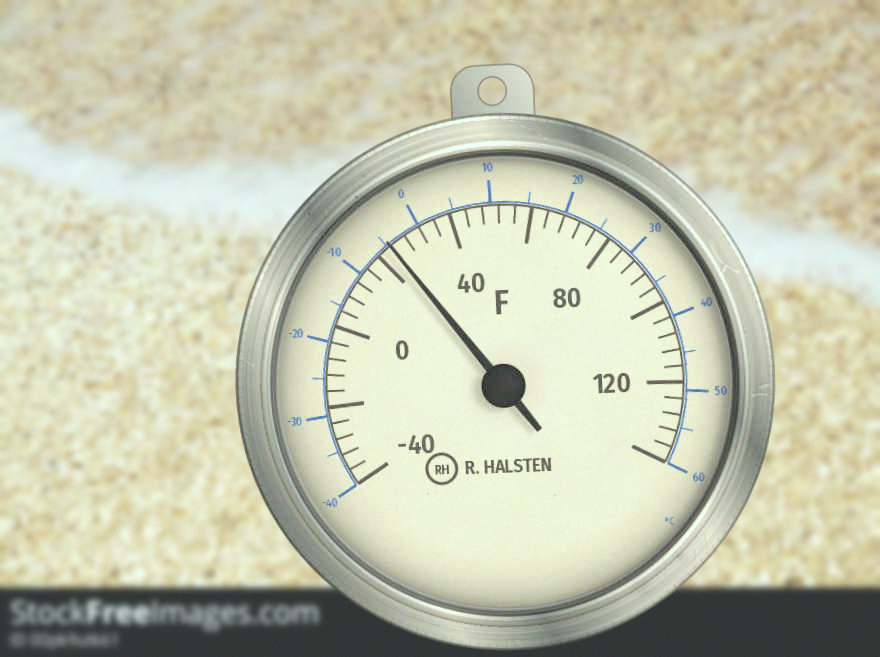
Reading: 24 °F
